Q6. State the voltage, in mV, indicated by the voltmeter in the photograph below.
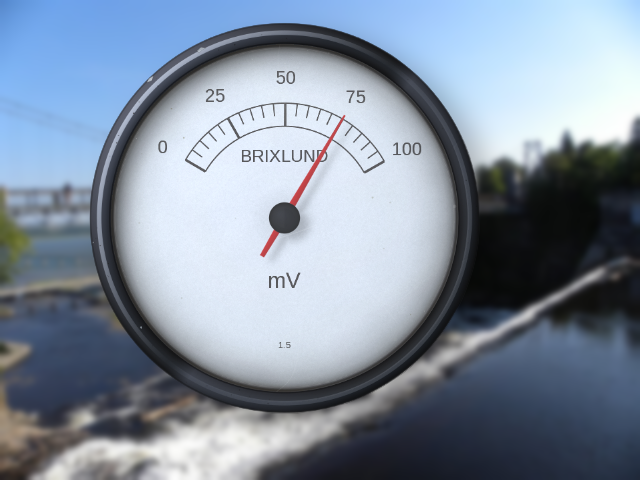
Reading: 75 mV
